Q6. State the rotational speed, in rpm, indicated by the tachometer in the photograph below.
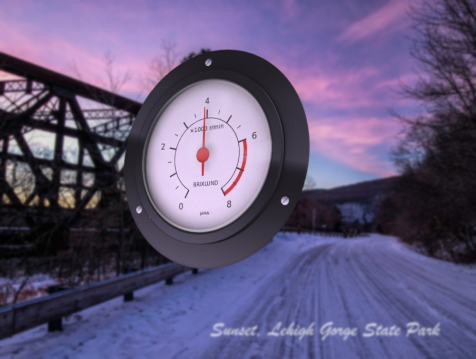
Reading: 4000 rpm
